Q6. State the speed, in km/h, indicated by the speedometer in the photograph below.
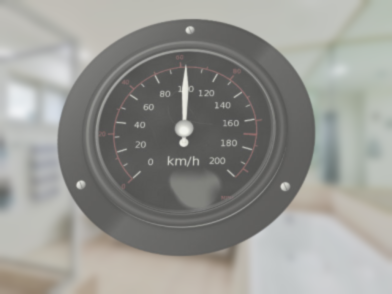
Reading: 100 km/h
